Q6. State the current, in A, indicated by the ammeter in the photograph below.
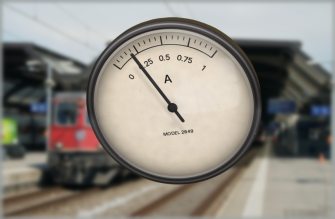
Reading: 0.2 A
